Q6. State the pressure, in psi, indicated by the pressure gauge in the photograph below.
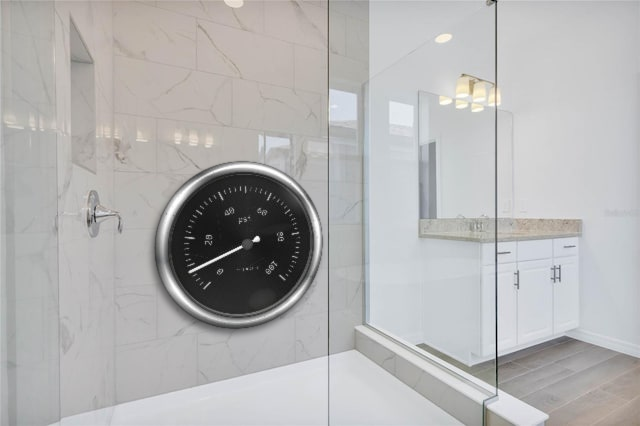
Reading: 8 psi
